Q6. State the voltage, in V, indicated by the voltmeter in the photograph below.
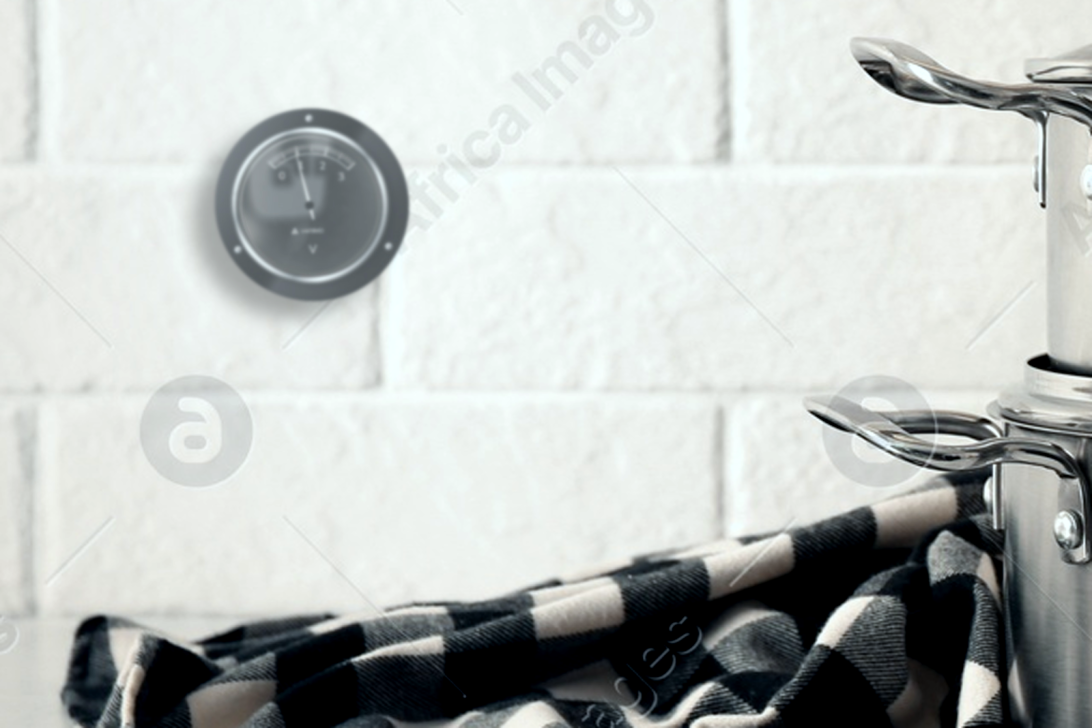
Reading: 1 V
